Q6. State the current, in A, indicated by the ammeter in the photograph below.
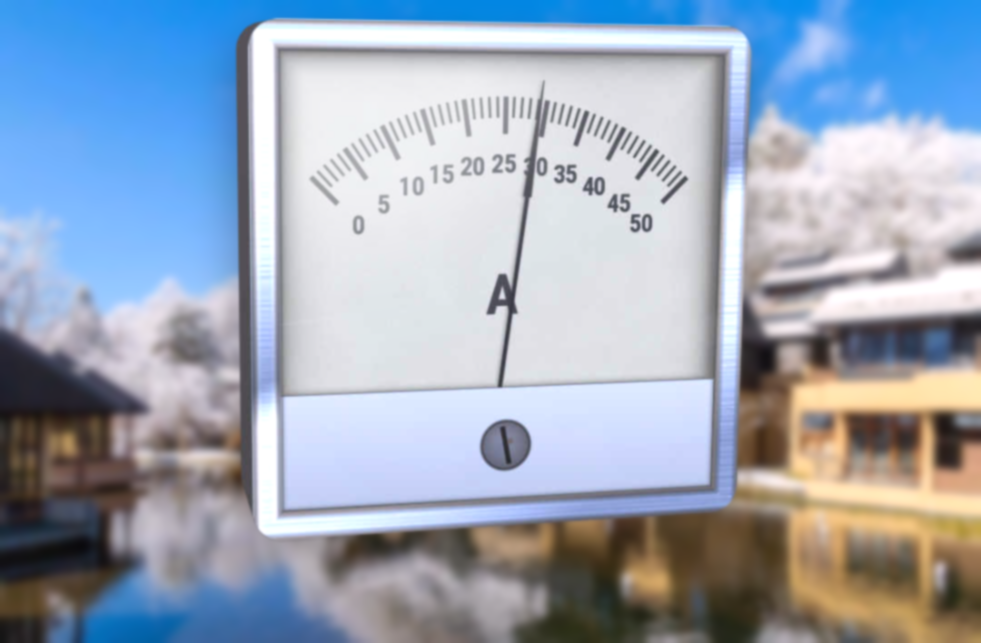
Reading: 29 A
